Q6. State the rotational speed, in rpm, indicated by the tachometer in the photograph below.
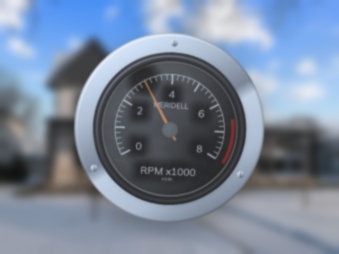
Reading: 3000 rpm
